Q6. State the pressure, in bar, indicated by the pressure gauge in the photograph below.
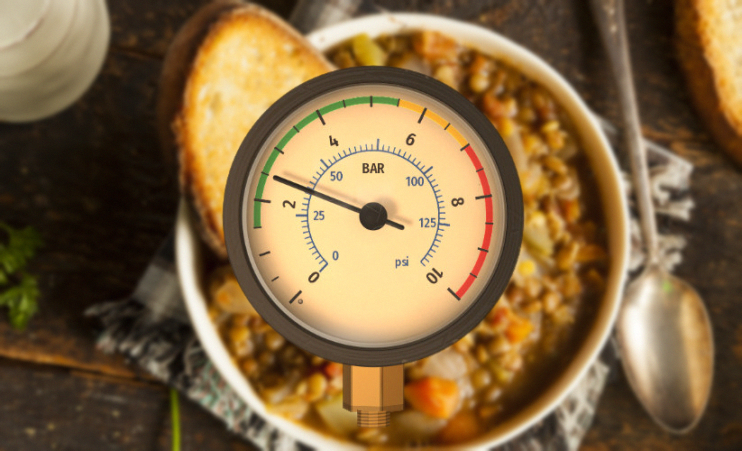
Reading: 2.5 bar
